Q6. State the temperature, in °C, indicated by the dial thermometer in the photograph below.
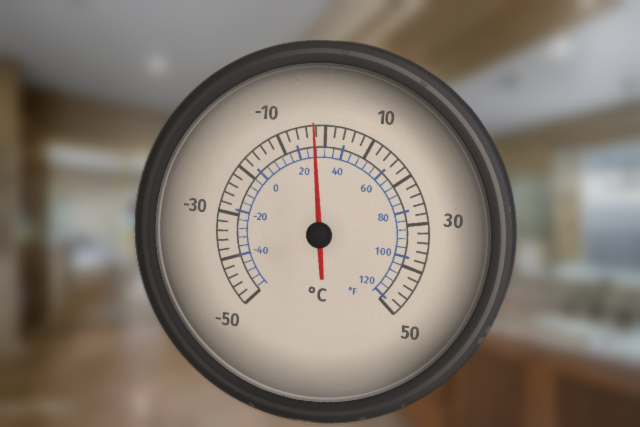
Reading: -2 °C
